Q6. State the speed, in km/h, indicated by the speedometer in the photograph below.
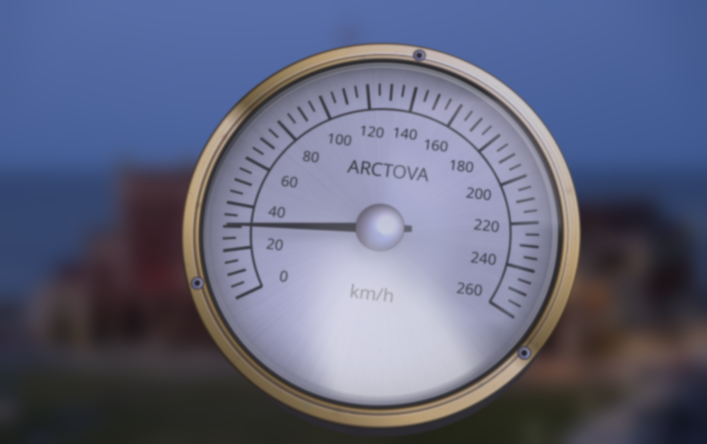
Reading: 30 km/h
